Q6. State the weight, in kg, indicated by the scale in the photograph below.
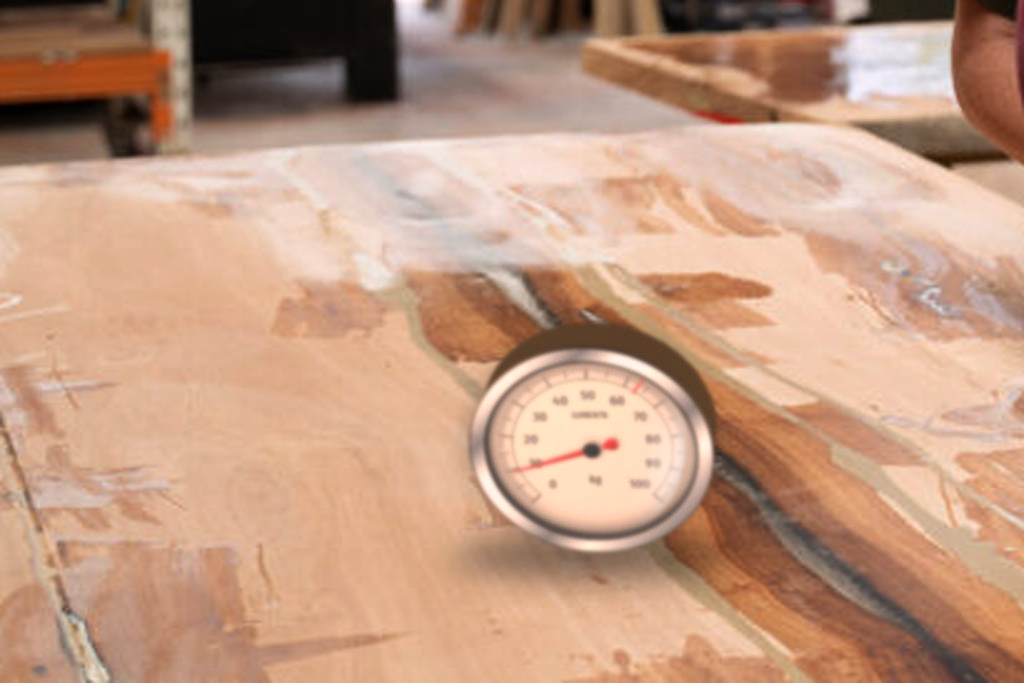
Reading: 10 kg
